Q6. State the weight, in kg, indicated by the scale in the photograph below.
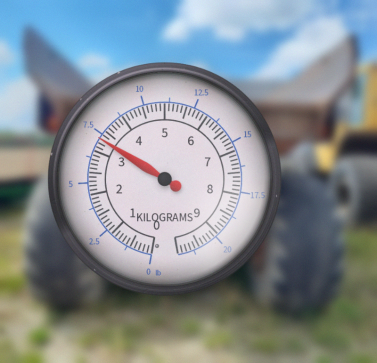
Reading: 3.3 kg
